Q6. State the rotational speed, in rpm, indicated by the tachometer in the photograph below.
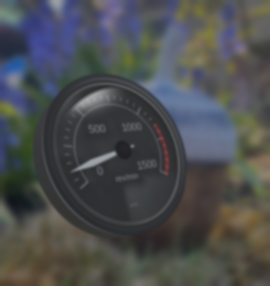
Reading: 100 rpm
